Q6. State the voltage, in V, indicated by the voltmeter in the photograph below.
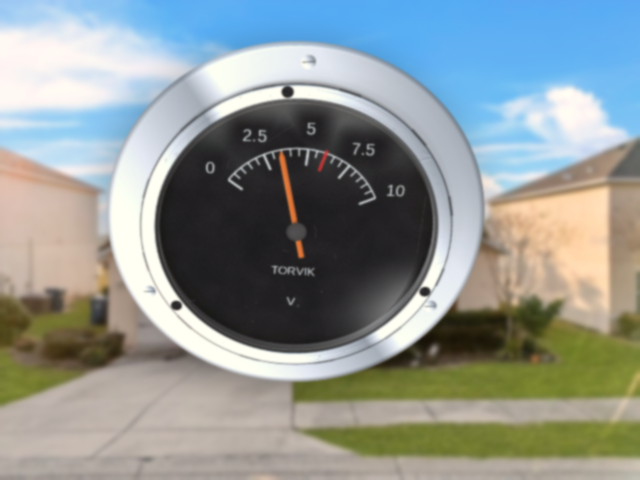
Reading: 3.5 V
